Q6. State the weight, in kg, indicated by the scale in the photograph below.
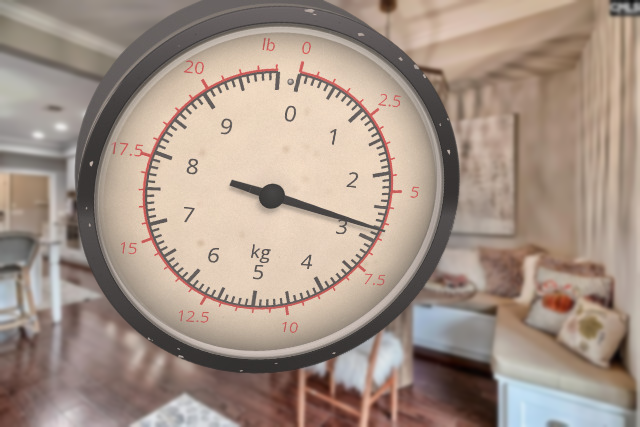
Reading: 2.8 kg
